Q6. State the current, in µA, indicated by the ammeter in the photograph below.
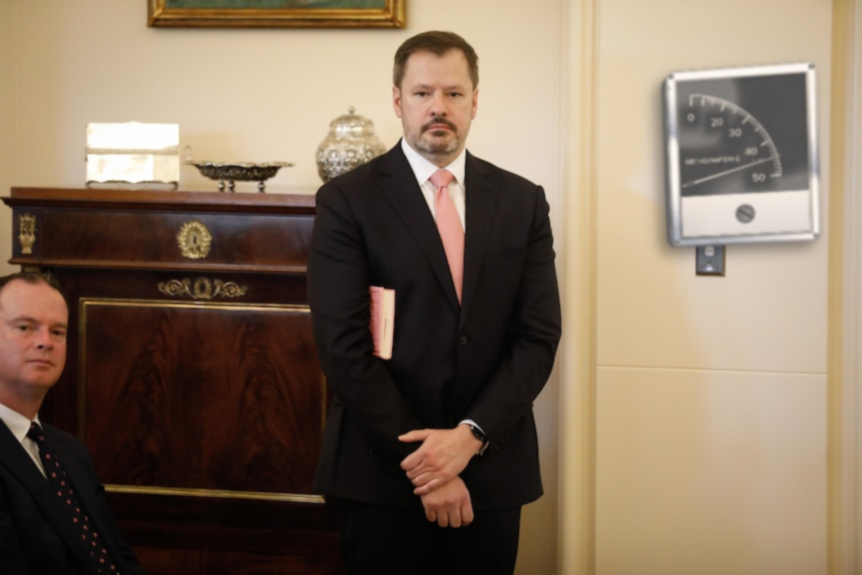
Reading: 45 µA
